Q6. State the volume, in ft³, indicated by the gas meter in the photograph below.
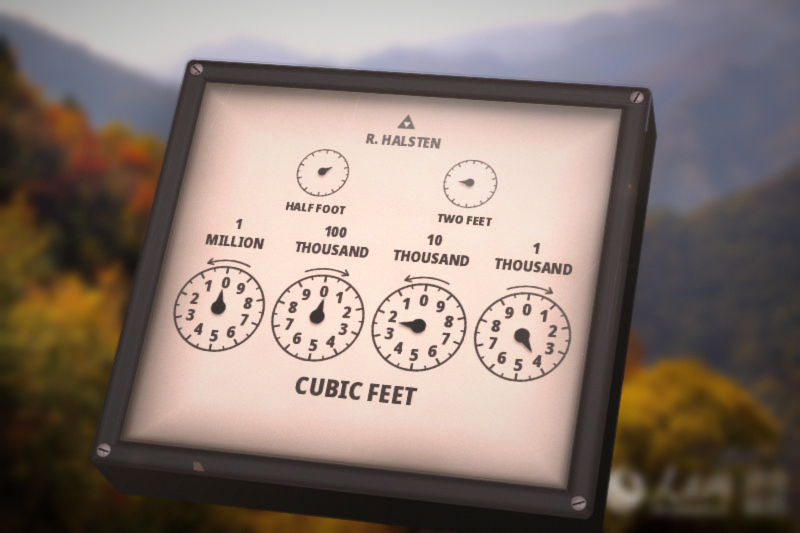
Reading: 2400 ft³
